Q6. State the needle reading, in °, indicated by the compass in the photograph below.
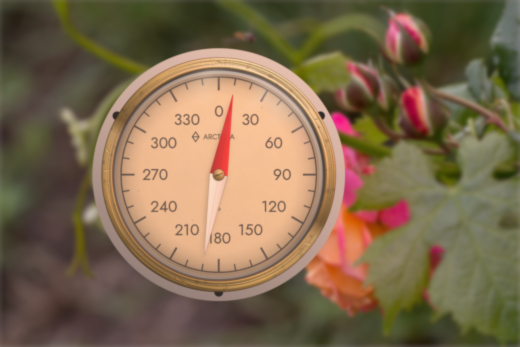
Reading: 10 °
